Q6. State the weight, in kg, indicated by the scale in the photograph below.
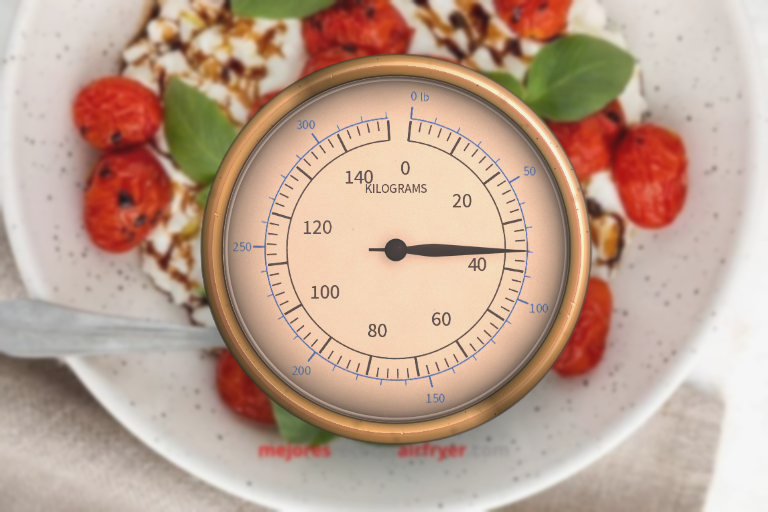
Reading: 36 kg
